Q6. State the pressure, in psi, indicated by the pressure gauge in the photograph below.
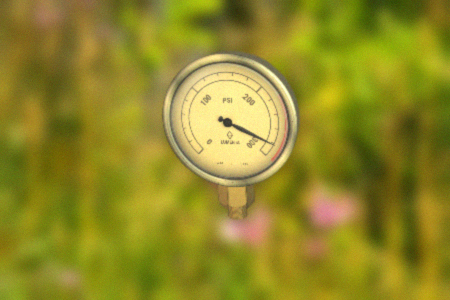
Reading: 280 psi
